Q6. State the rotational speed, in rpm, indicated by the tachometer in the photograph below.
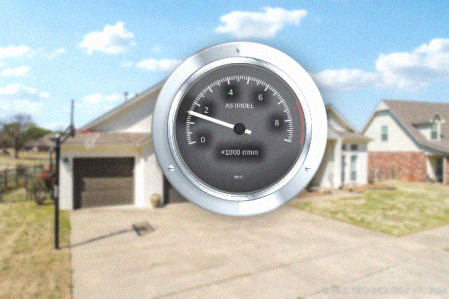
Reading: 1500 rpm
